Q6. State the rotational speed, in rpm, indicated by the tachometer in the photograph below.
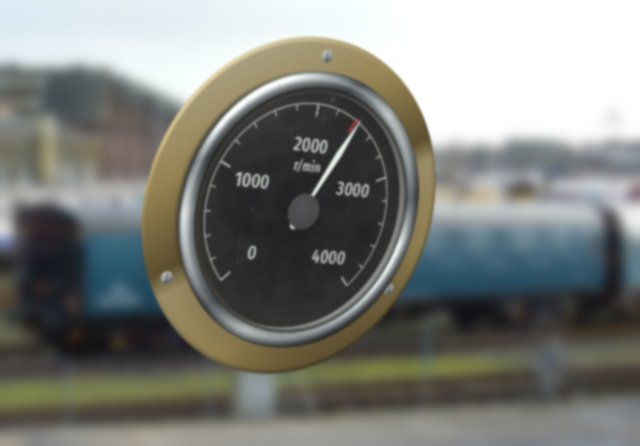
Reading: 2400 rpm
